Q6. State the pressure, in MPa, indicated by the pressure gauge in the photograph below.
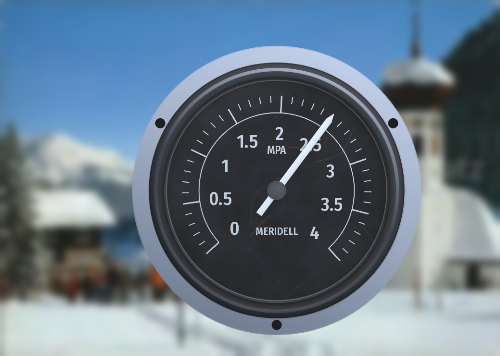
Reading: 2.5 MPa
